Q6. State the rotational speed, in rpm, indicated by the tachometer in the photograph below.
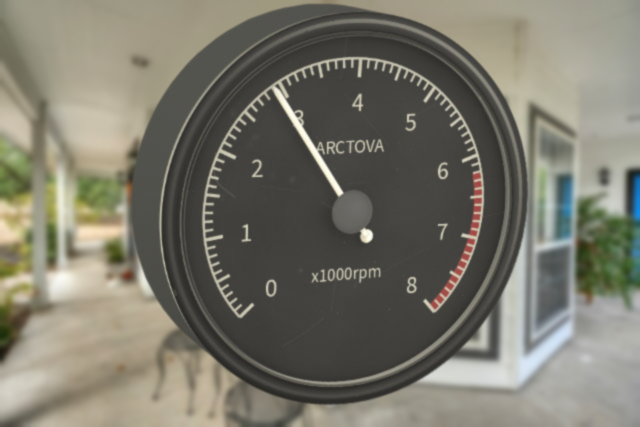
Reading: 2900 rpm
